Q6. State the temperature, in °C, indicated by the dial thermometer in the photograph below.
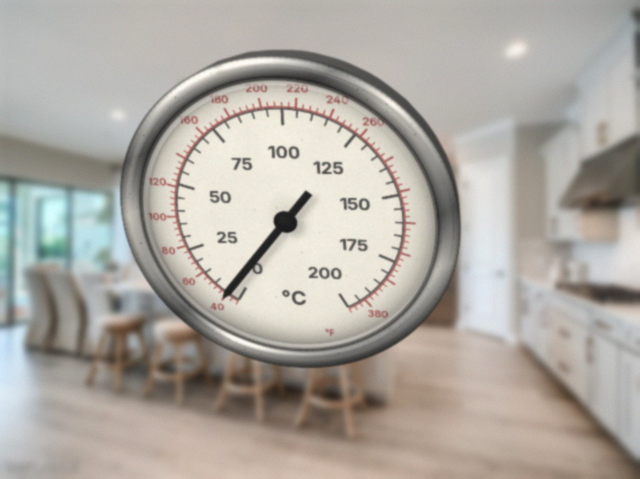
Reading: 5 °C
